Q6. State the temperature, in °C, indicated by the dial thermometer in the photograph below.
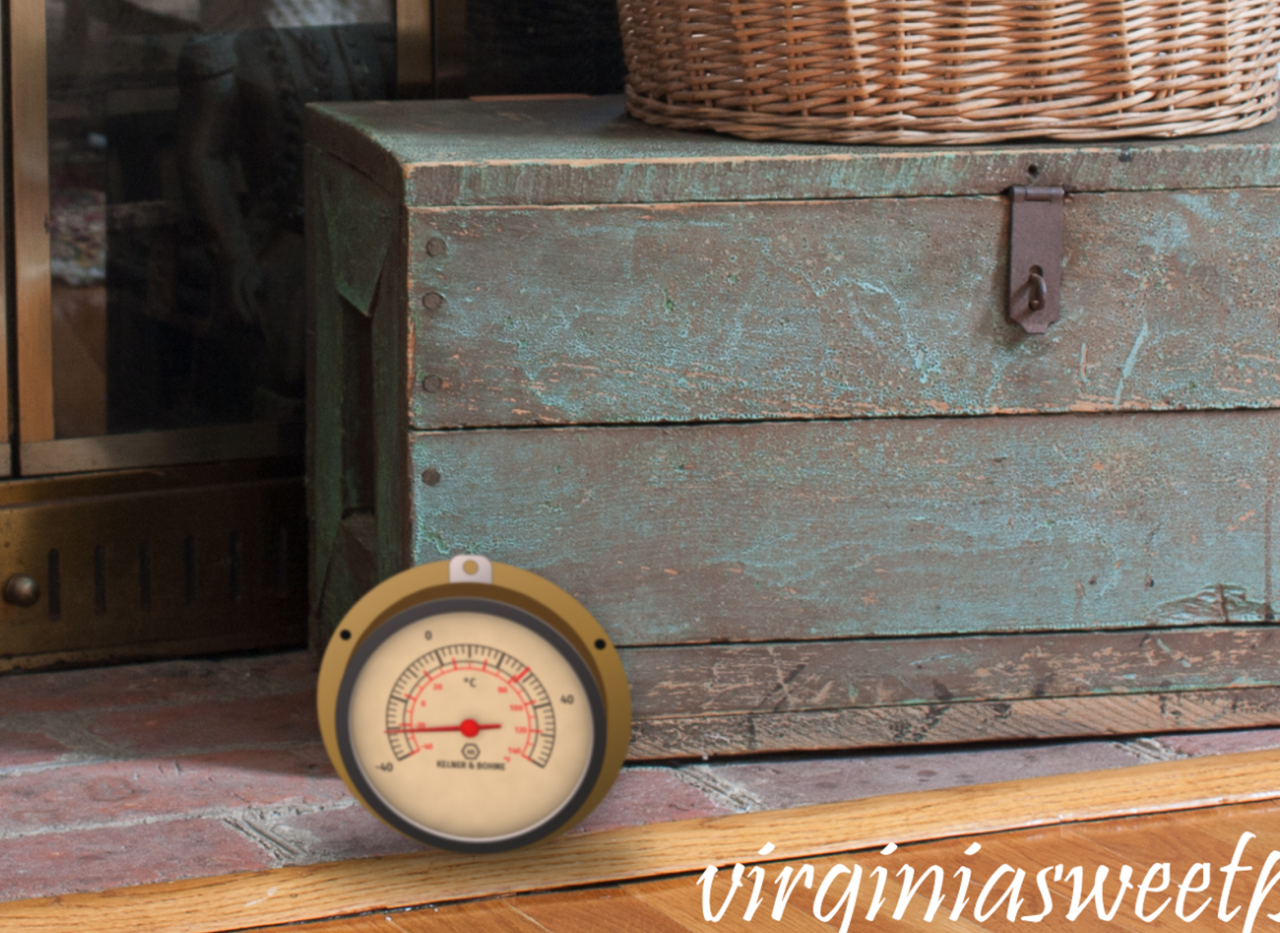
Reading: -30 °C
